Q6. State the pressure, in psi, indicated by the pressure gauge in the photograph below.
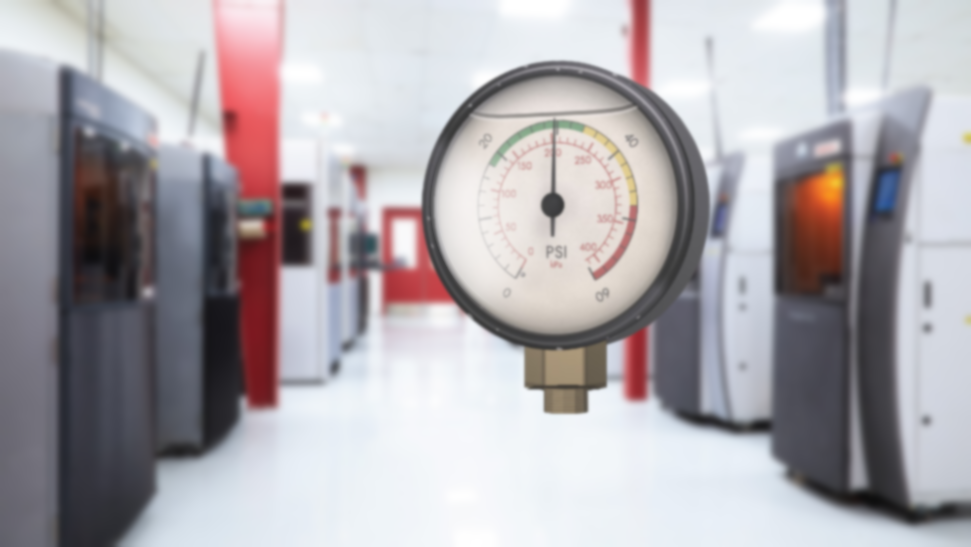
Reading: 30 psi
